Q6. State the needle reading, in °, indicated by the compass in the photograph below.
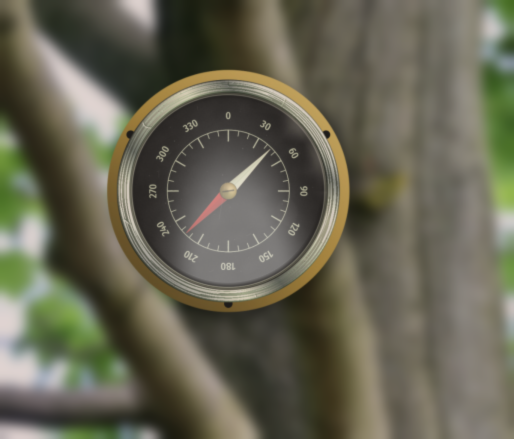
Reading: 225 °
